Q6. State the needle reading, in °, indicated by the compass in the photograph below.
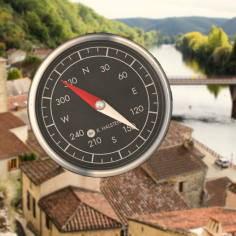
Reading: 325 °
